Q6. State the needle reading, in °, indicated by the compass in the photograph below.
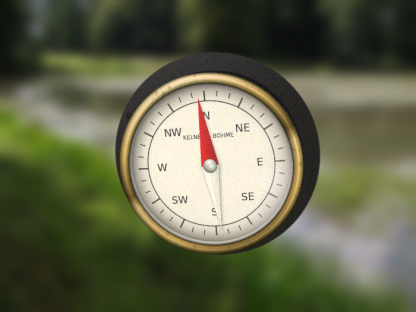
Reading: 355 °
